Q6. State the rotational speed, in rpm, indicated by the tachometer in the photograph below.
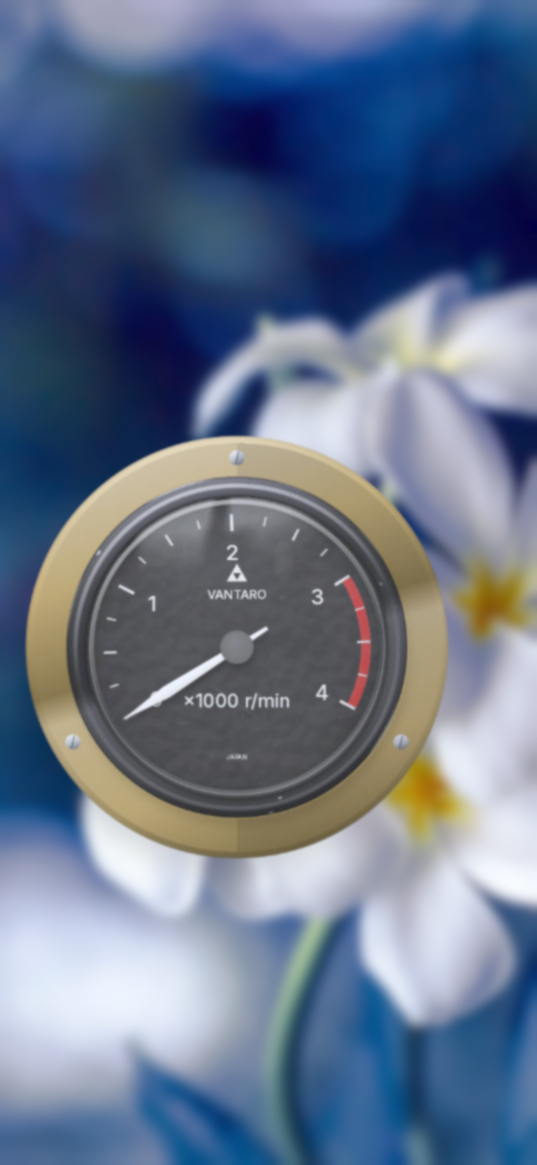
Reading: 0 rpm
